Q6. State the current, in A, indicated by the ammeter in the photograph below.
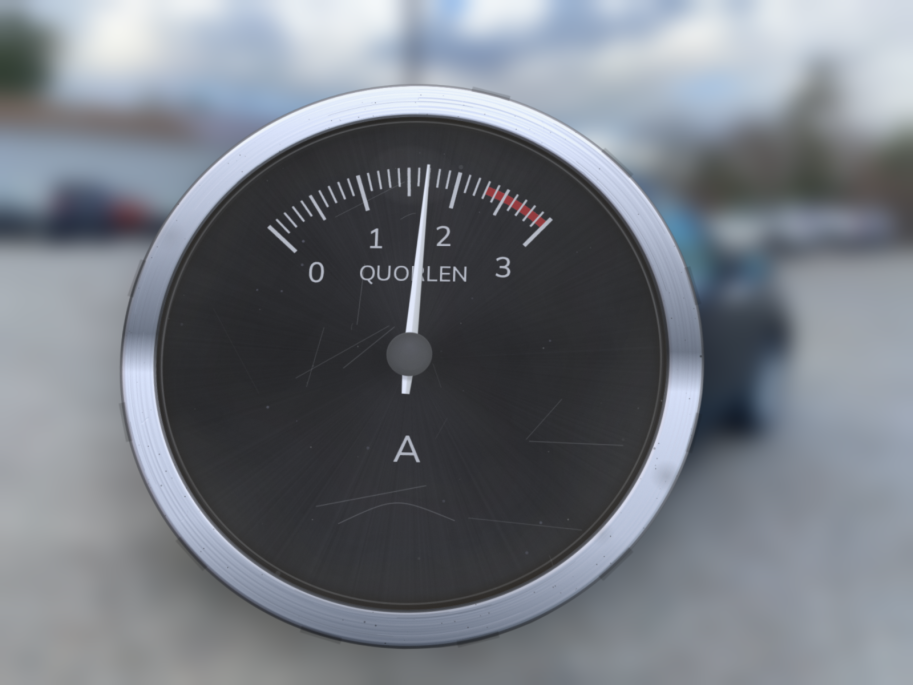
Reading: 1.7 A
